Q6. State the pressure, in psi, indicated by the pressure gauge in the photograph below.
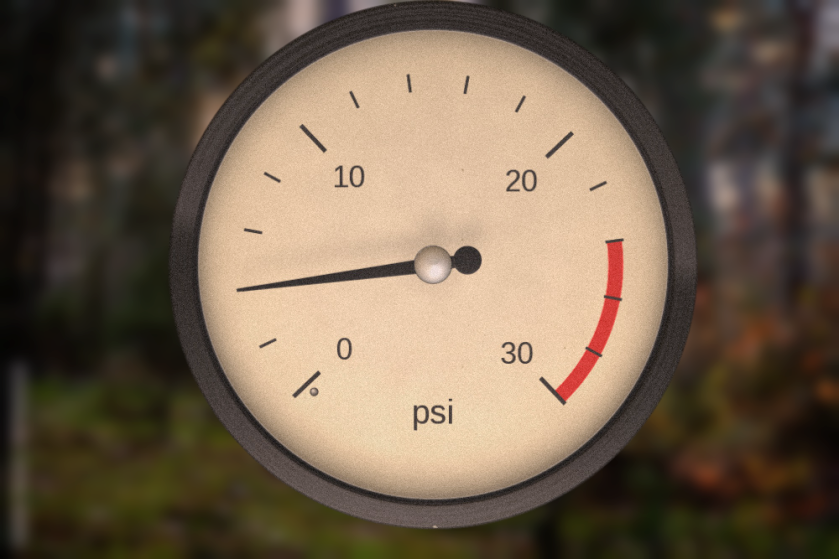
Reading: 4 psi
